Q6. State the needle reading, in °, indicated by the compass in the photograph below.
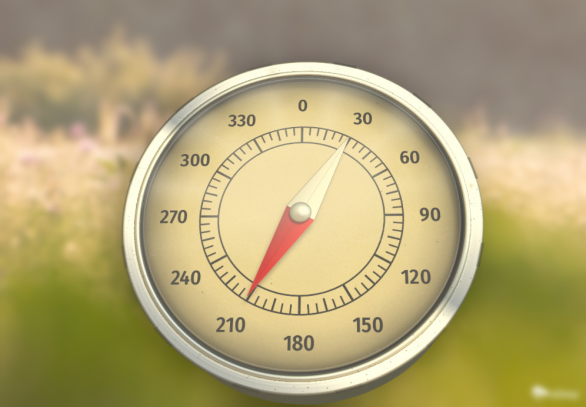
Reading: 210 °
